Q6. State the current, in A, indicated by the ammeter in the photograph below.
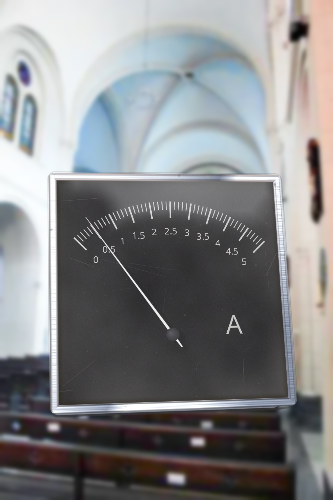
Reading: 0.5 A
